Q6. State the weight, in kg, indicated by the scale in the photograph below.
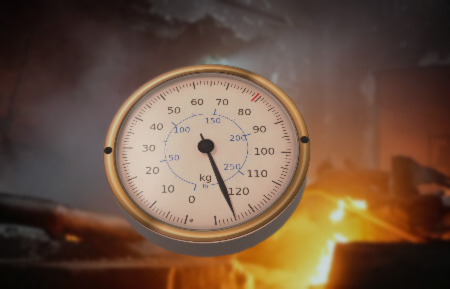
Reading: 125 kg
